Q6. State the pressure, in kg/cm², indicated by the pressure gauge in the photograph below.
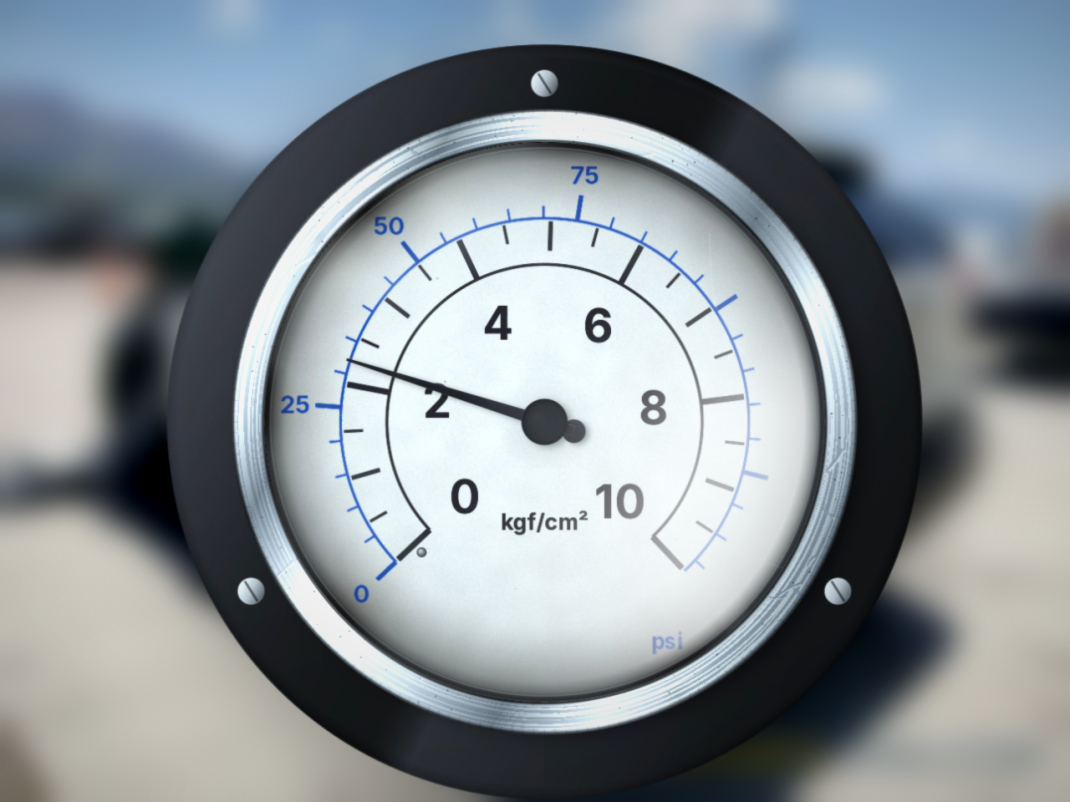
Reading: 2.25 kg/cm²
